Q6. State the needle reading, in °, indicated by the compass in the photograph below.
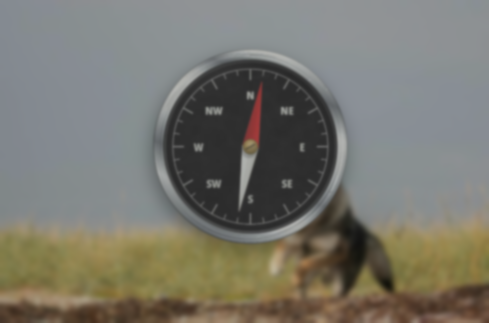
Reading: 10 °
